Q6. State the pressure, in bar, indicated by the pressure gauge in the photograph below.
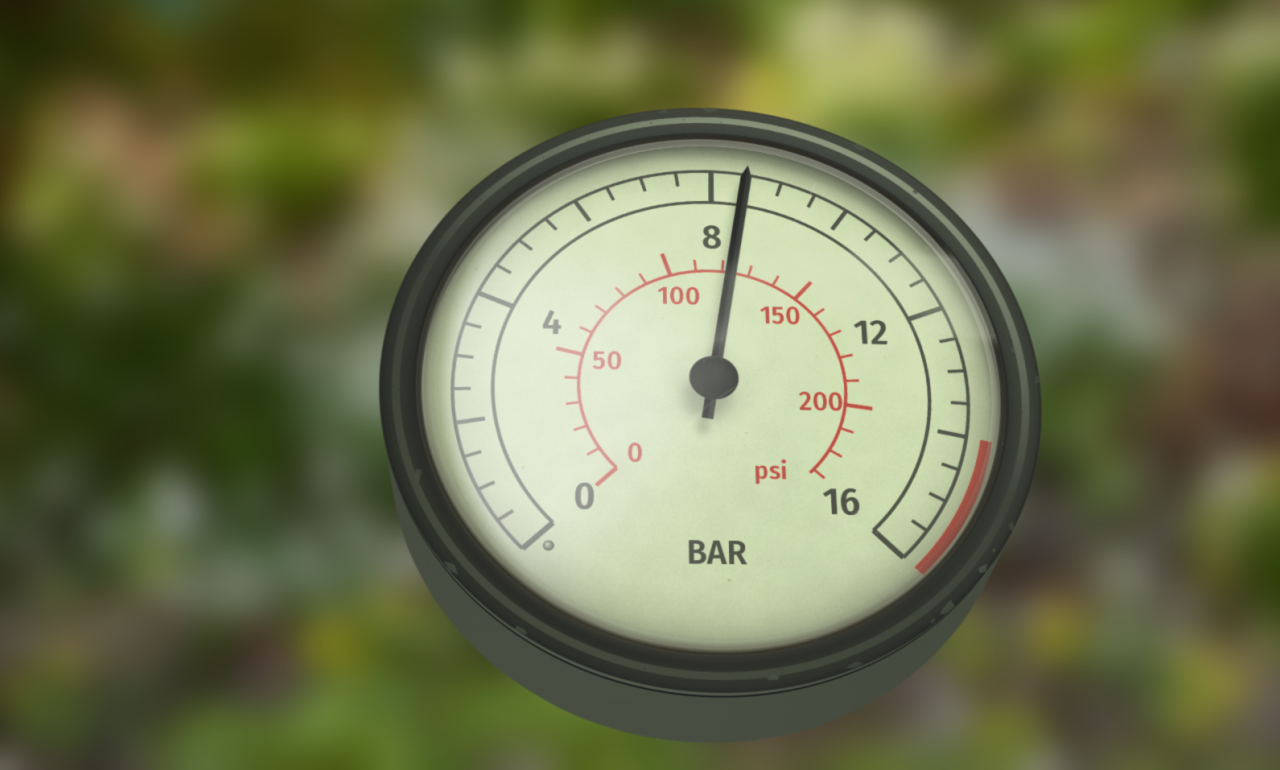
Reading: 8.5 bar
